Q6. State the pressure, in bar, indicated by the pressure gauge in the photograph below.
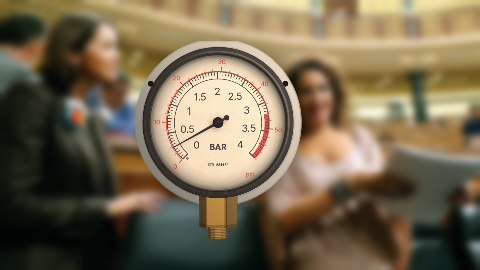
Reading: 0.25 bar
